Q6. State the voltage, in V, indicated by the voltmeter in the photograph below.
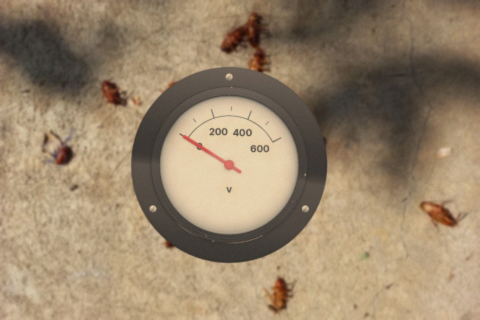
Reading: 0 V
